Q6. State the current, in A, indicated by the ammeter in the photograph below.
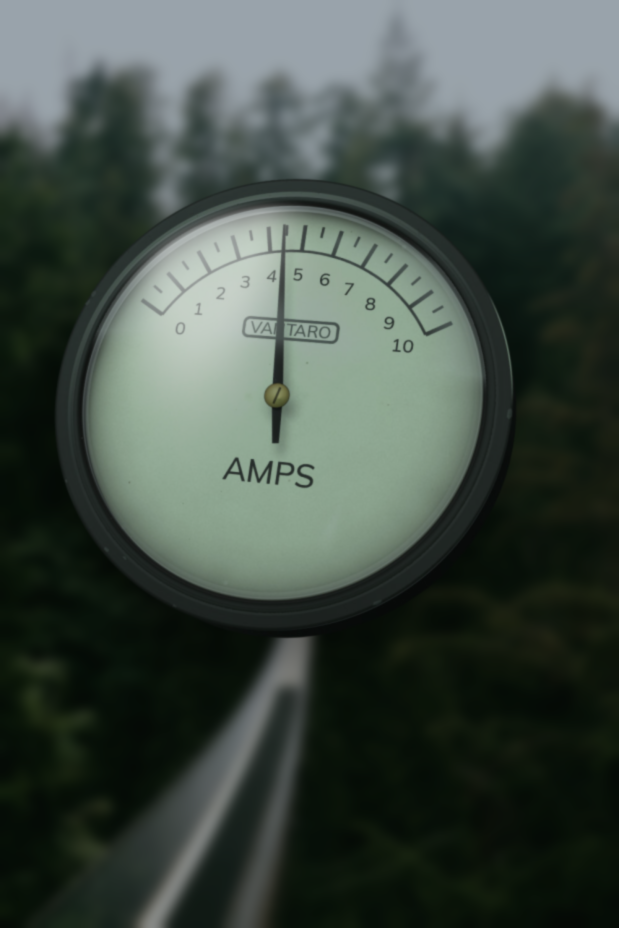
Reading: 4.5 A
